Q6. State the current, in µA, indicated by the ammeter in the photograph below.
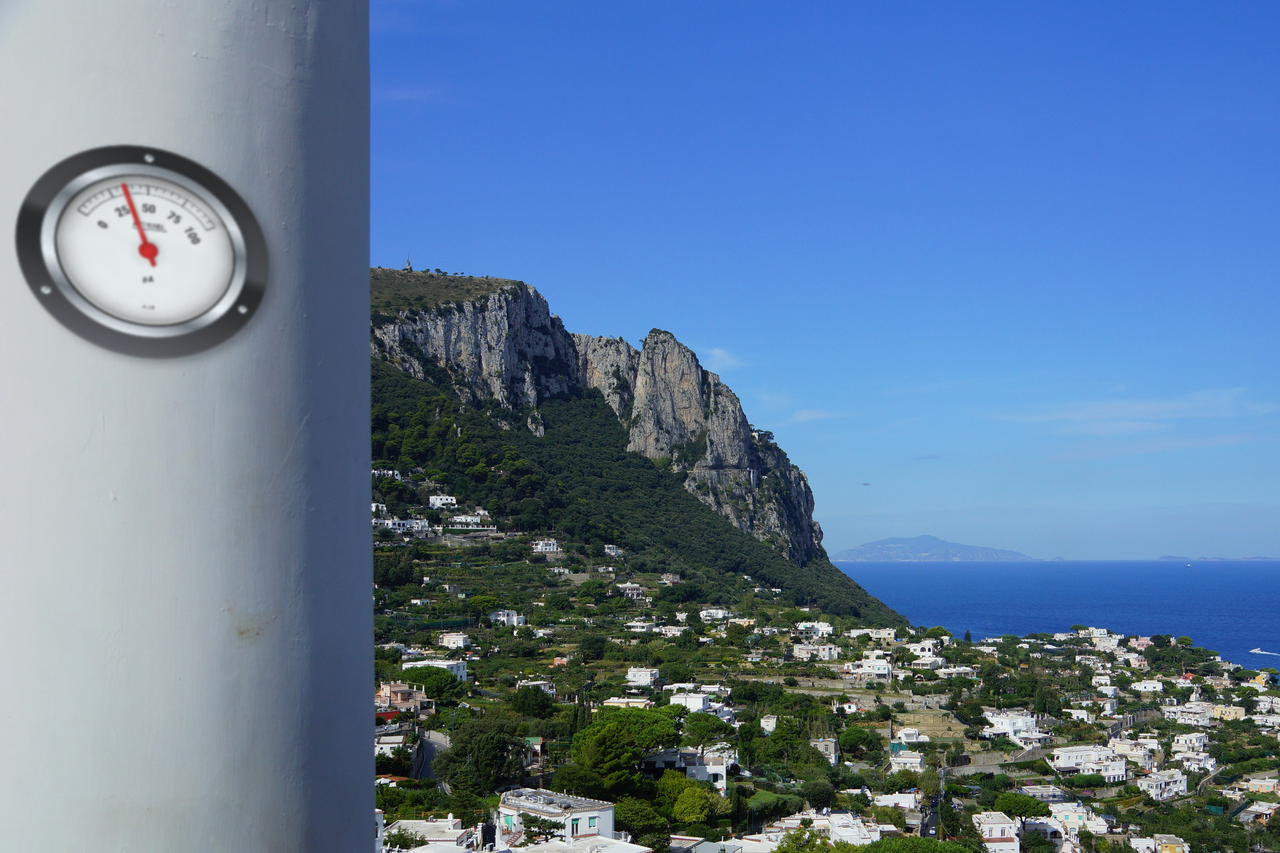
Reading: 35 µA
